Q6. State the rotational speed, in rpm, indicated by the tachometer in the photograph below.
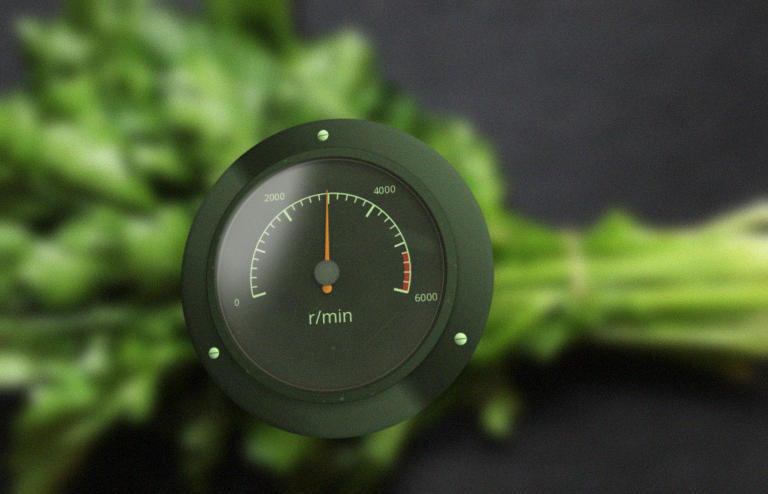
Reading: 3000 rpm
